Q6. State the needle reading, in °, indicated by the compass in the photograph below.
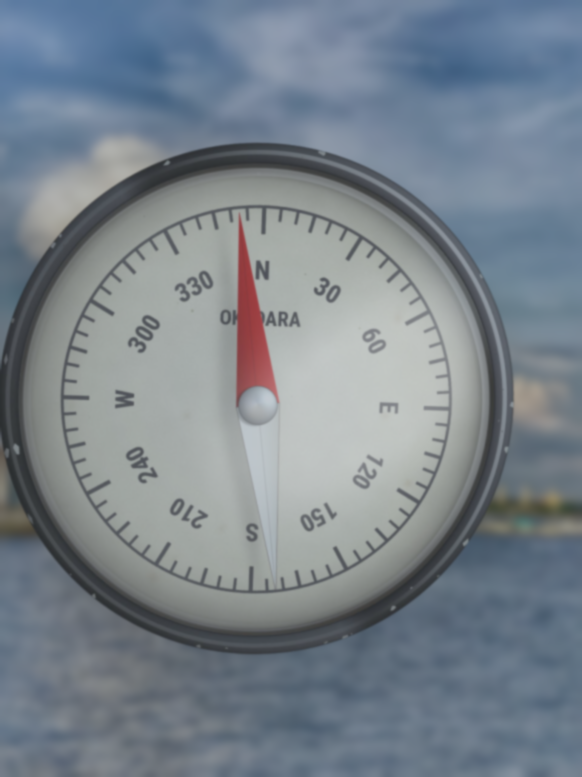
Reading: 352.5 °
